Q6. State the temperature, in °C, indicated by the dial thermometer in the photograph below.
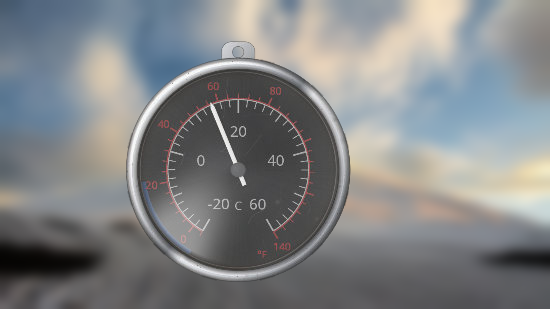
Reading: 14 °C
